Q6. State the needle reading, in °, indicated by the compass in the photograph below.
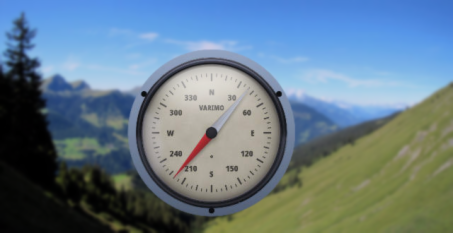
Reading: 220 °
